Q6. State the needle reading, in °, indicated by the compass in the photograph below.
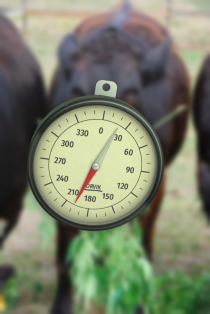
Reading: 200 °
